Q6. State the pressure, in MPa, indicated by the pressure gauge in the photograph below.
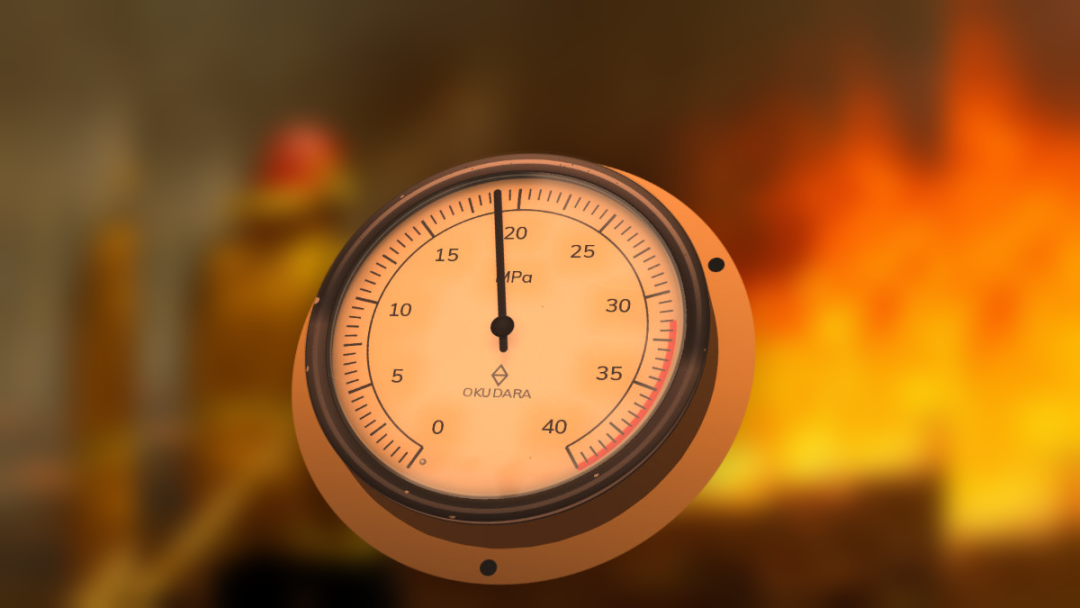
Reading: 19 MPa
